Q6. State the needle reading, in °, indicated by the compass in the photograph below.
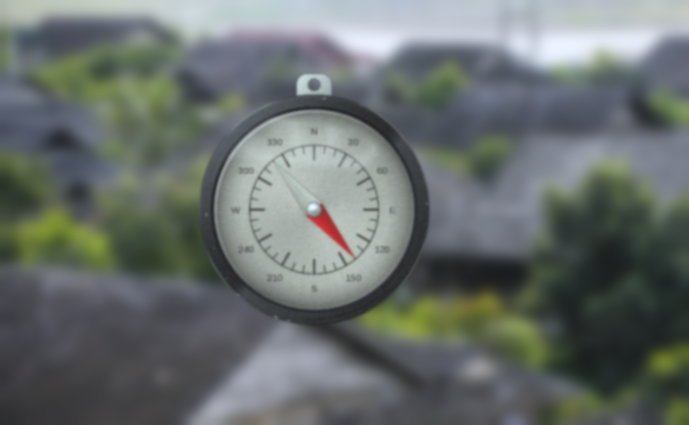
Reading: 140 °
